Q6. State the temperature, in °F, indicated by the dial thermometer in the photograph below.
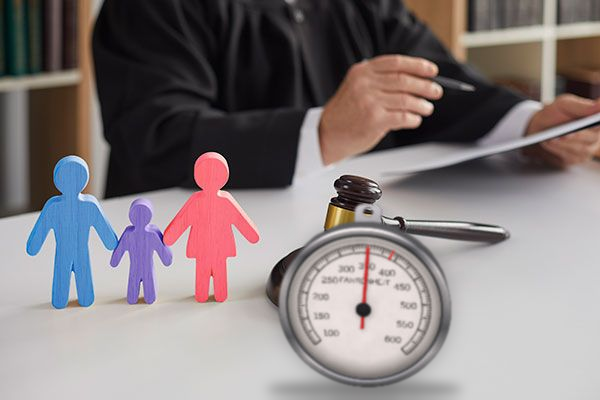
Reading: 350 °F
